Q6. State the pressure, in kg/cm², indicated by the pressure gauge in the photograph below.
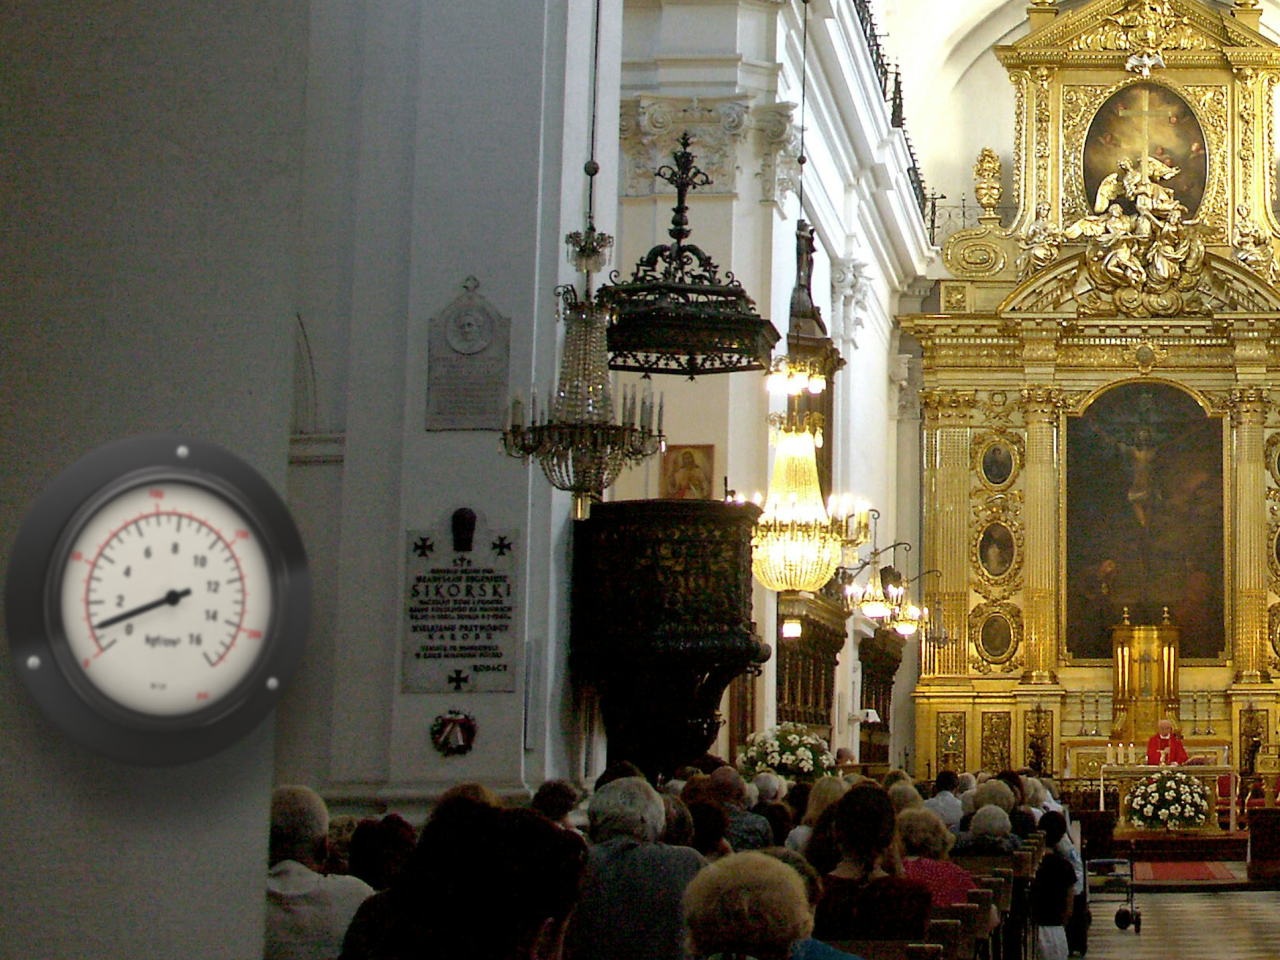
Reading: 1 kg/cm²
